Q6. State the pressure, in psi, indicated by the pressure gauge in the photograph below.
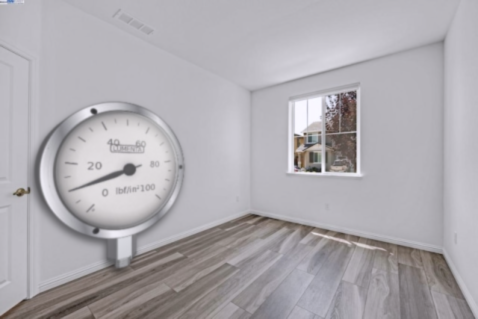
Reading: 10 psi
